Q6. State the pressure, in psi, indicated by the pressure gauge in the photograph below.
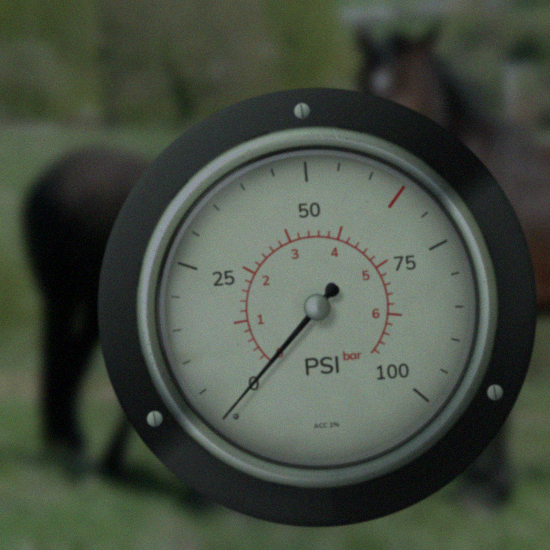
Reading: 0 psi
